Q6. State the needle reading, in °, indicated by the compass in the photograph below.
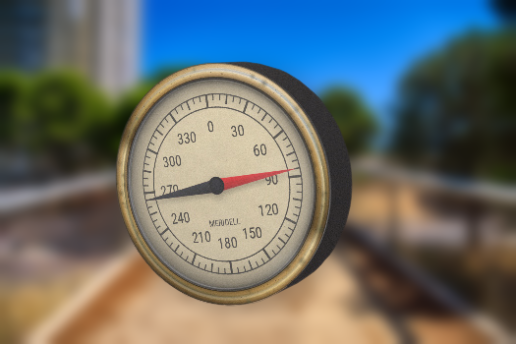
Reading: 85 °
